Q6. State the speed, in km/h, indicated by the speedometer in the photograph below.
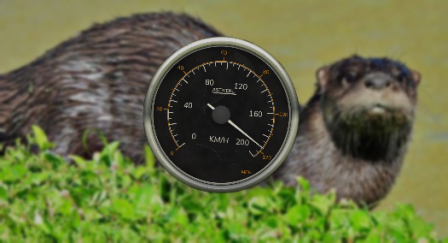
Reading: 190 km/h
